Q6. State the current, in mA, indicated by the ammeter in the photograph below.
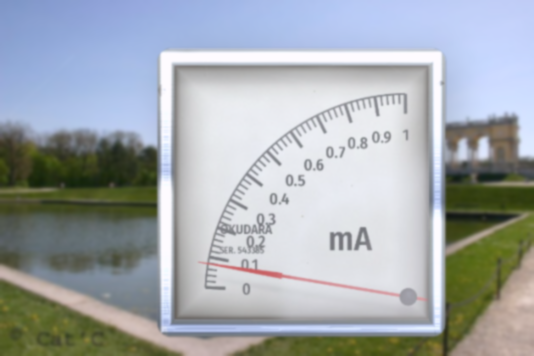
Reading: 0.08 mA
